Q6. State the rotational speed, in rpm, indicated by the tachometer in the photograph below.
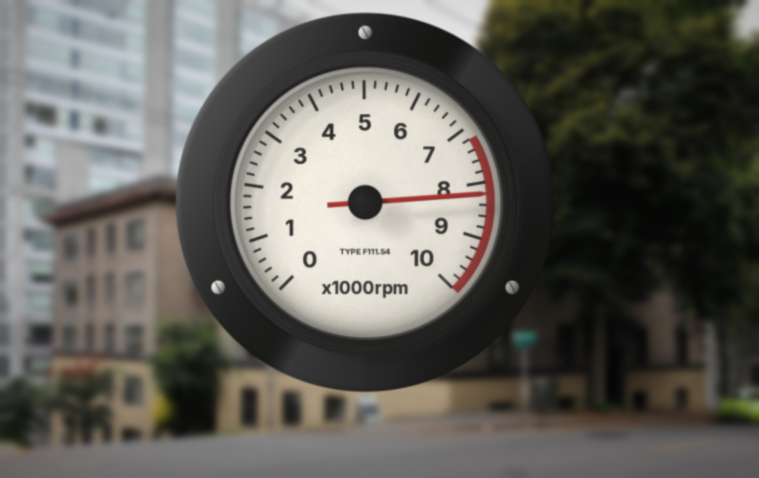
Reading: 8200 rpm
